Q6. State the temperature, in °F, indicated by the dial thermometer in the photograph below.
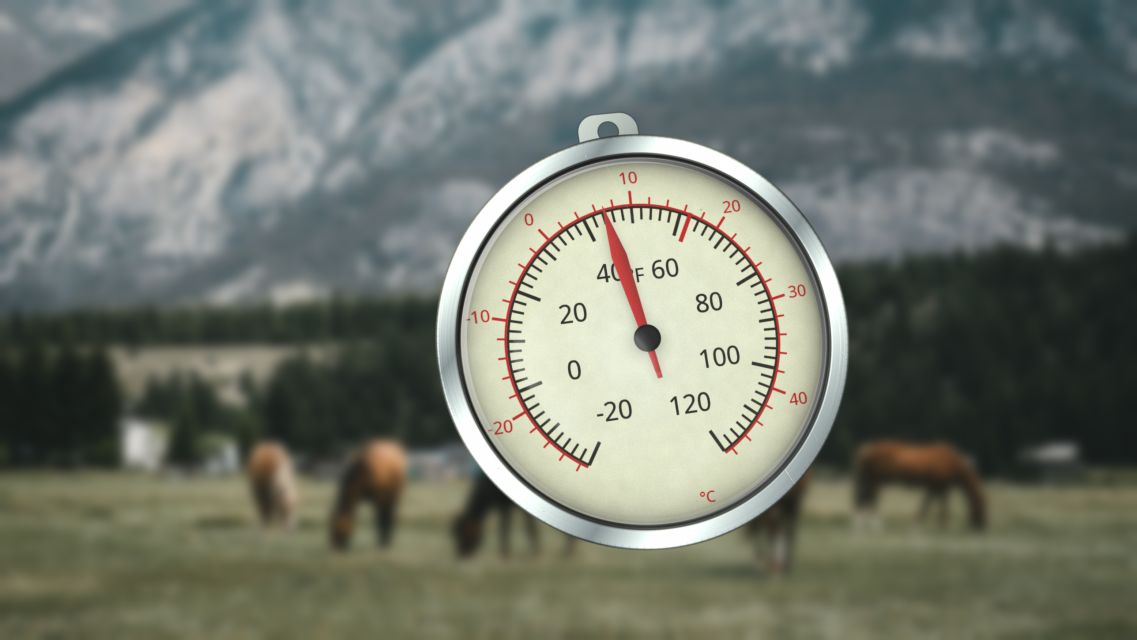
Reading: 44 °F
